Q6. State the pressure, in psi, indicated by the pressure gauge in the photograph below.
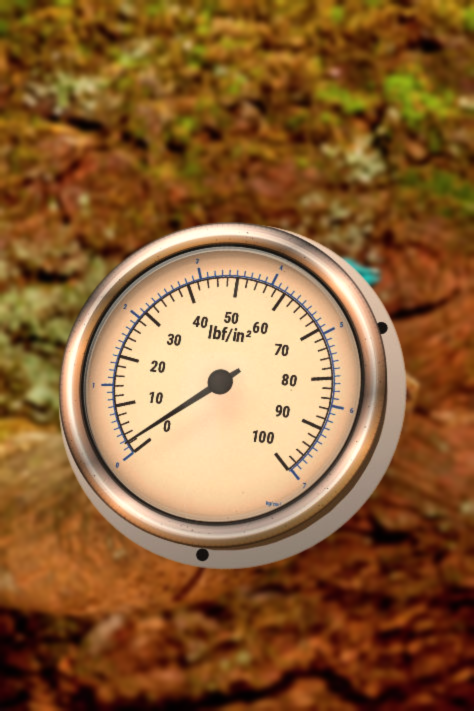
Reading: 2 psi
